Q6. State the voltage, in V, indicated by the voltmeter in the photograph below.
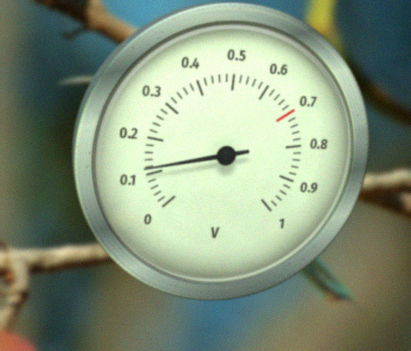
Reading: 0.12 V
